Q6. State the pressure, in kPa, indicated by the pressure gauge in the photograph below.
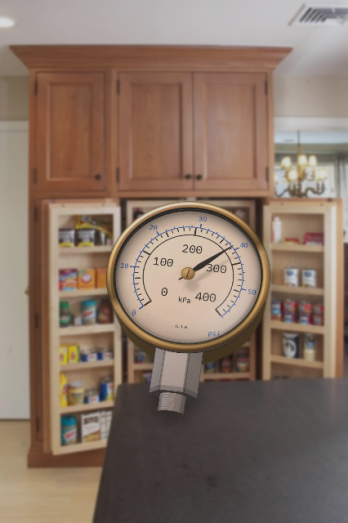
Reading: 270 kPa
